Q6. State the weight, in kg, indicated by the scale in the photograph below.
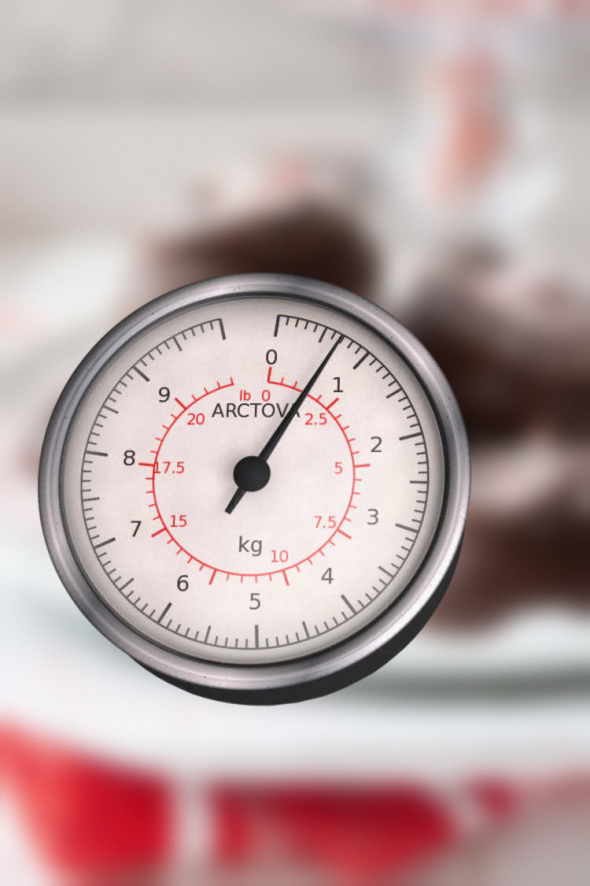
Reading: 0.7 kg
